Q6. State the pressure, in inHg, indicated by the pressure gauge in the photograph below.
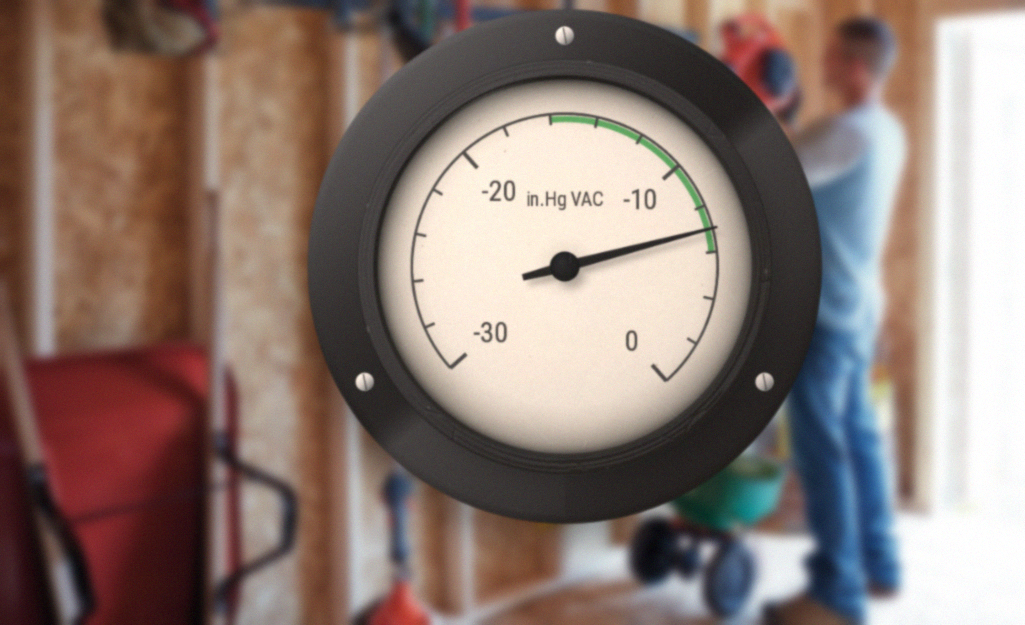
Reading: -7 inHg
